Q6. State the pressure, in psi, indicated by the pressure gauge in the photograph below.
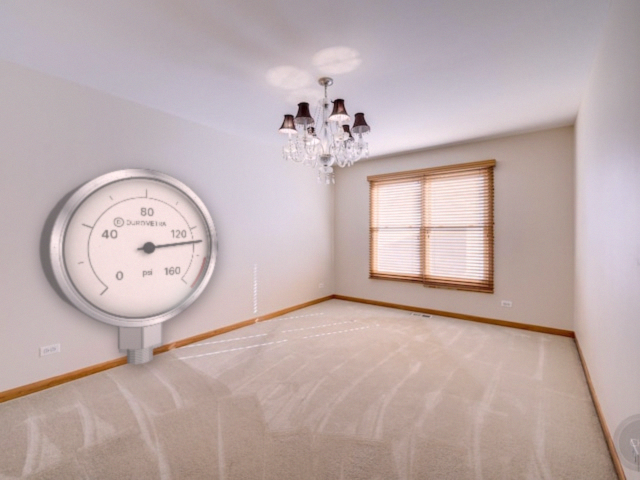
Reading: 130 psi
